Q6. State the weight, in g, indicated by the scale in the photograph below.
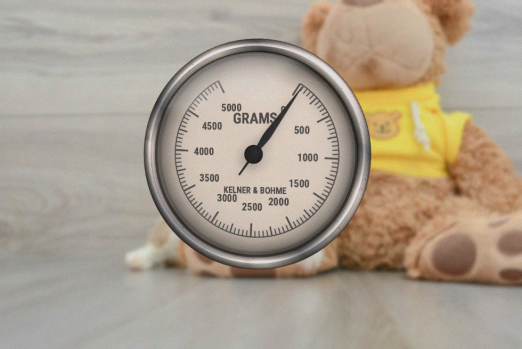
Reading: 50 g
